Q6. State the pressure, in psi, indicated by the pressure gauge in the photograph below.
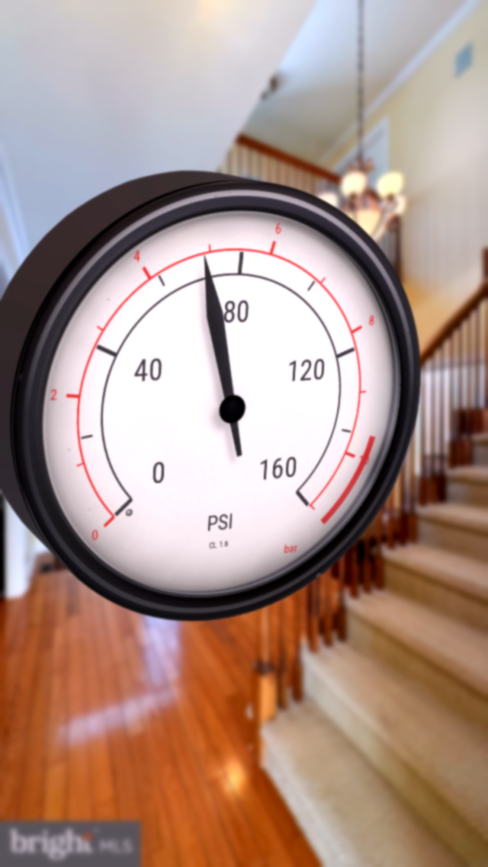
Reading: 70 psi
